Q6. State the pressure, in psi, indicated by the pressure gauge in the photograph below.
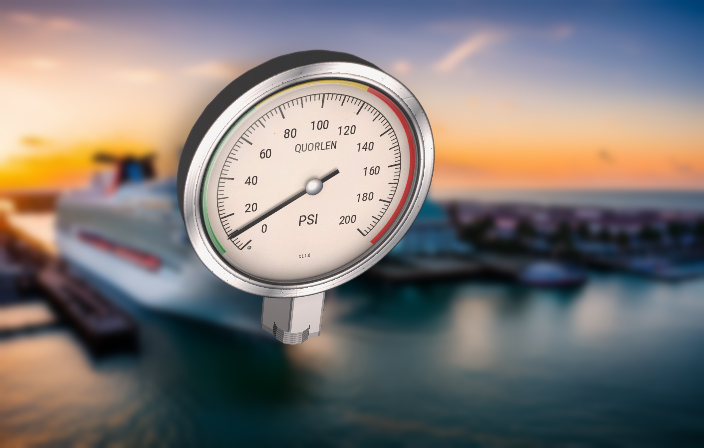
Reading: 10 psi
